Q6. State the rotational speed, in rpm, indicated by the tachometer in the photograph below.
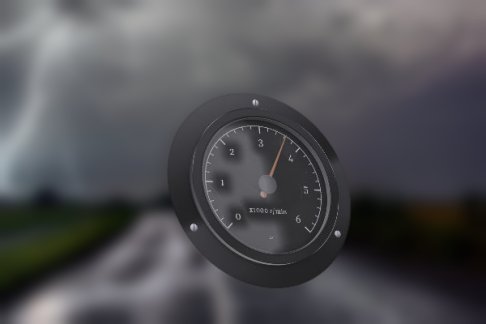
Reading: 3600 rpm
